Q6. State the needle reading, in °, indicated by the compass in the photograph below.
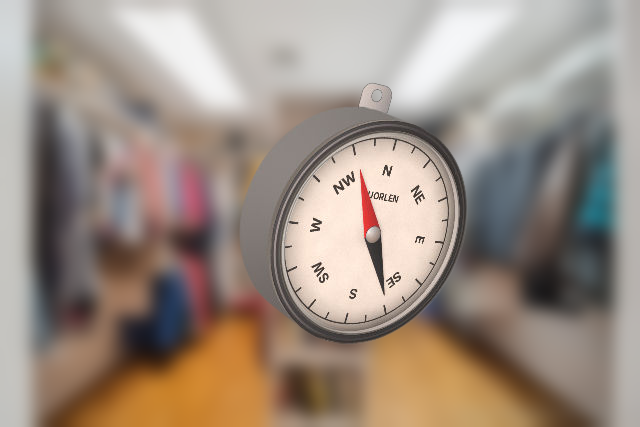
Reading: 330 °
